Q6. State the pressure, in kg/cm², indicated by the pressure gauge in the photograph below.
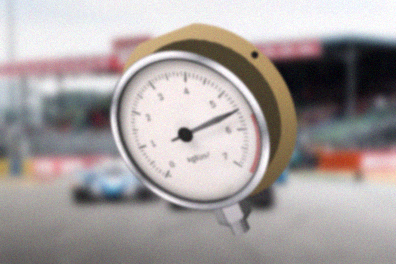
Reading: 5.5 kg/cm²
